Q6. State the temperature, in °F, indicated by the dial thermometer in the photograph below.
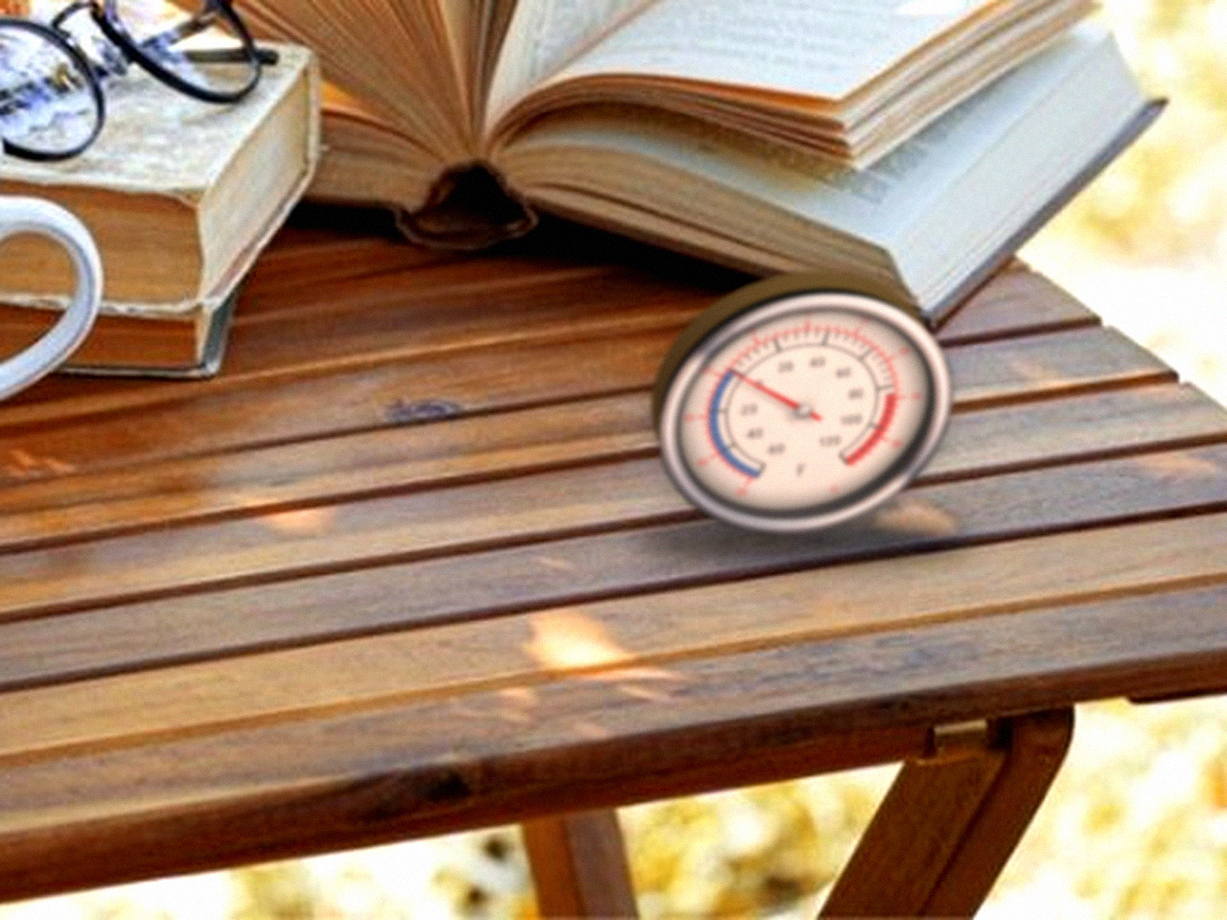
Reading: 0 °F
